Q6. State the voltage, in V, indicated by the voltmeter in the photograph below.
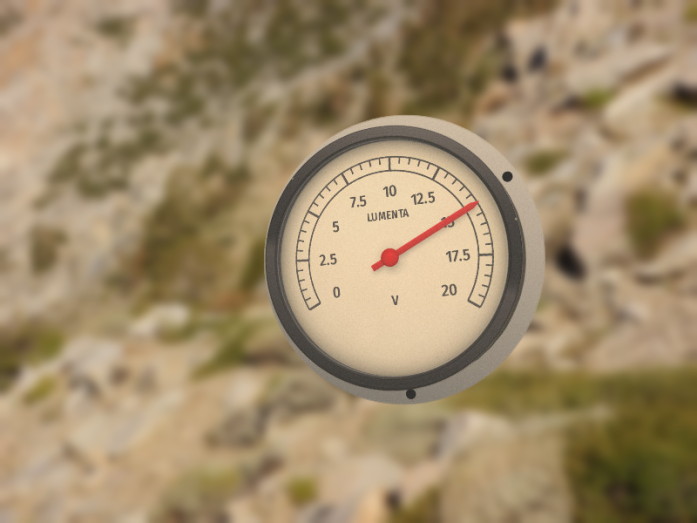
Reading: 15 V
